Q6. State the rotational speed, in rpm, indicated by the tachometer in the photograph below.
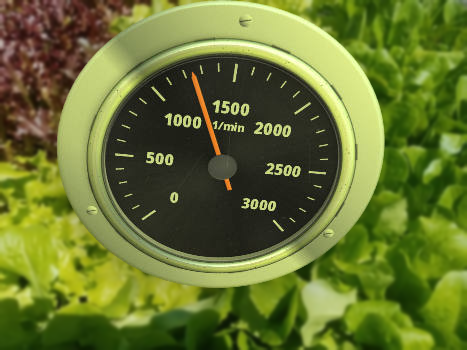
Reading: 1250 rpm
